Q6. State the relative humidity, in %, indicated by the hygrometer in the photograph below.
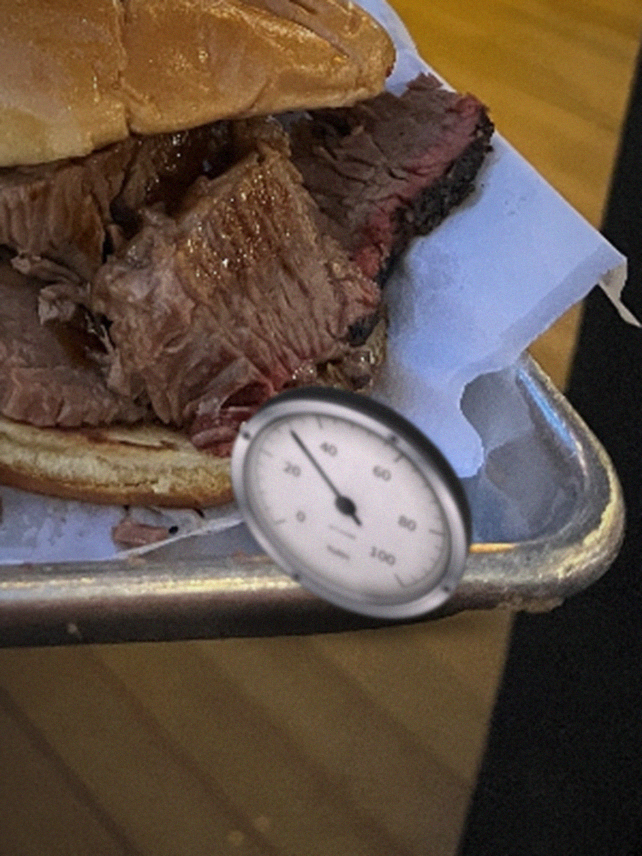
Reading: 32 %
